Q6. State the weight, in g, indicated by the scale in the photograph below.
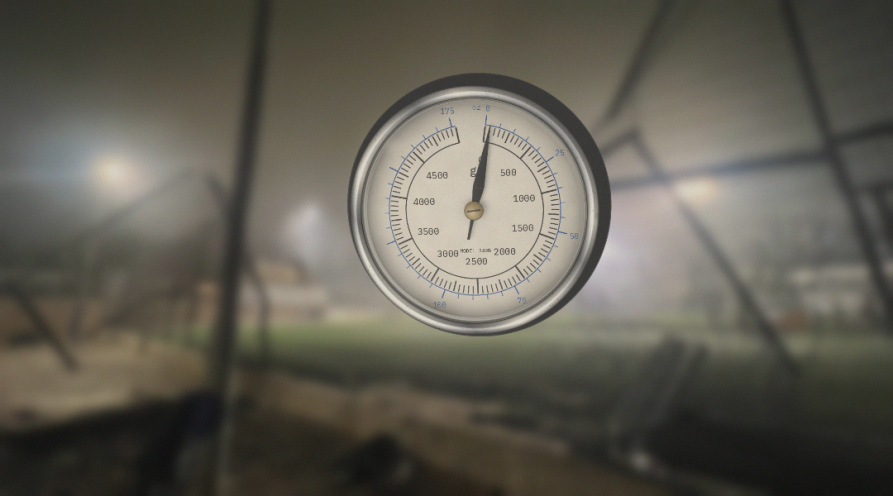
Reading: 50 g
